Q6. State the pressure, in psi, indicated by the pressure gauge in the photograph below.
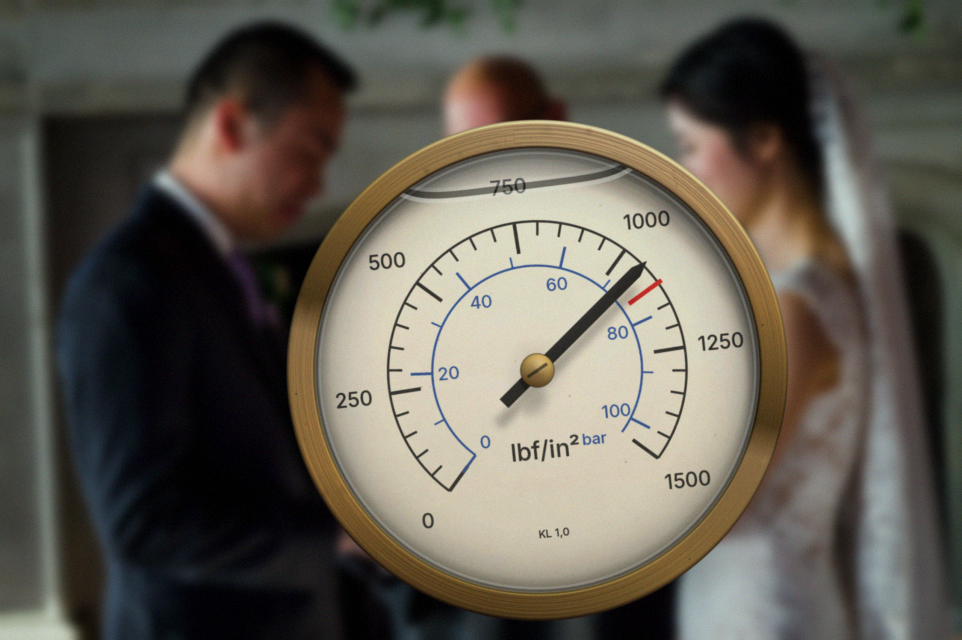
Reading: 1050 psi
